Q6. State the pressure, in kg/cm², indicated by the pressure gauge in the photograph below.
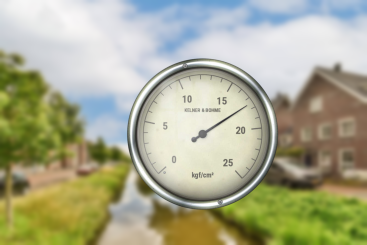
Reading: 17.5 kg/cm²
